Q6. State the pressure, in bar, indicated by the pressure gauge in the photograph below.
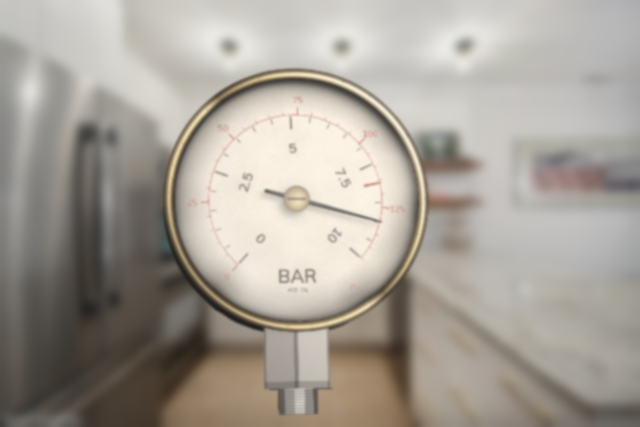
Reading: 9 bar
